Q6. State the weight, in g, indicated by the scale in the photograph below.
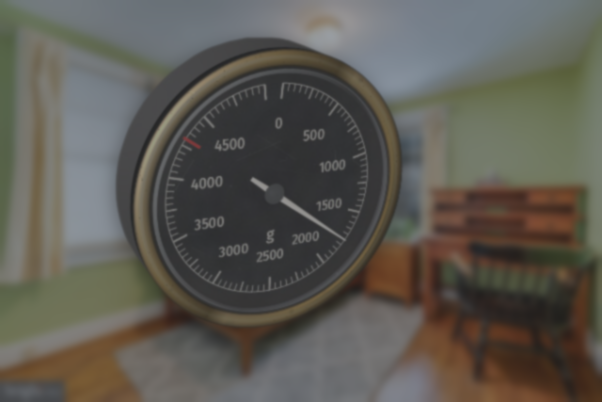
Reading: 1750 g
